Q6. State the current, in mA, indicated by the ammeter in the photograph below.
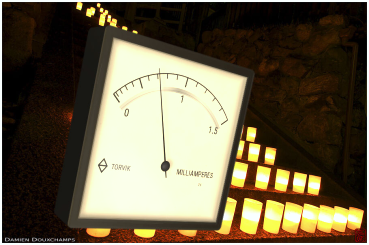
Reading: 0.7 mA
